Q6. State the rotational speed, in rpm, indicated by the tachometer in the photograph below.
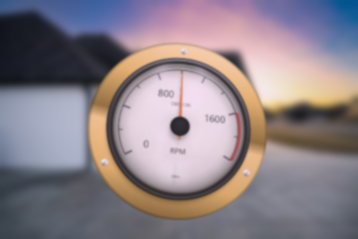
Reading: 1000 rpm
